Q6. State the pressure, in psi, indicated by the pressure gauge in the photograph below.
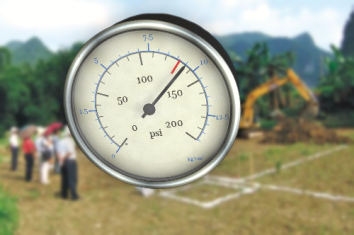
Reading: 135 psi
